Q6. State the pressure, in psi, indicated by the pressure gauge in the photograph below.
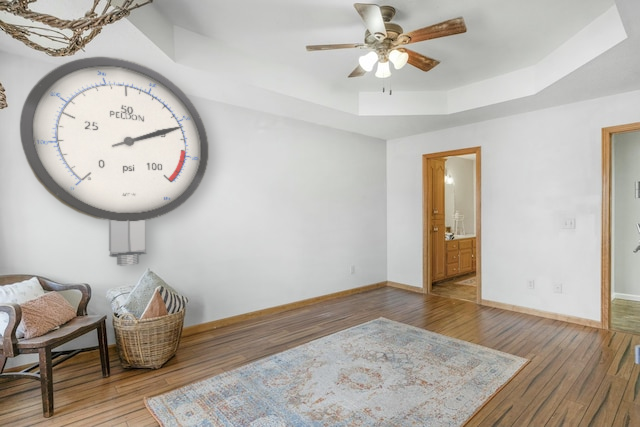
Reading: 75 psi
